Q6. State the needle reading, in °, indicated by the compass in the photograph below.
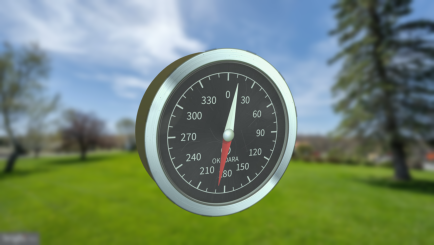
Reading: 190 °
